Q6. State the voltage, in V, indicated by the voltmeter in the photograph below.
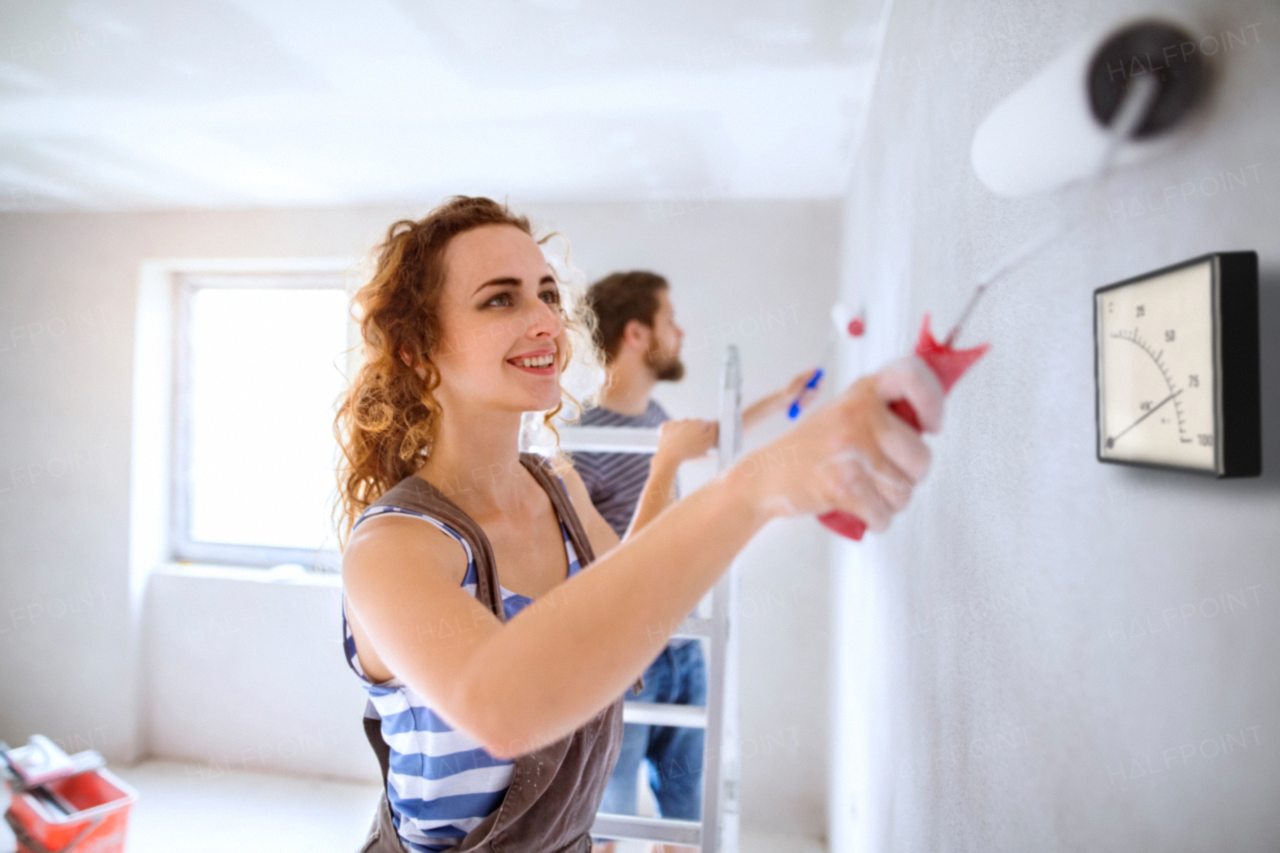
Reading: 75 V
